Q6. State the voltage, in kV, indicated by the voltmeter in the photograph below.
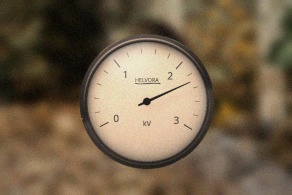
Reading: 2.3 kV
